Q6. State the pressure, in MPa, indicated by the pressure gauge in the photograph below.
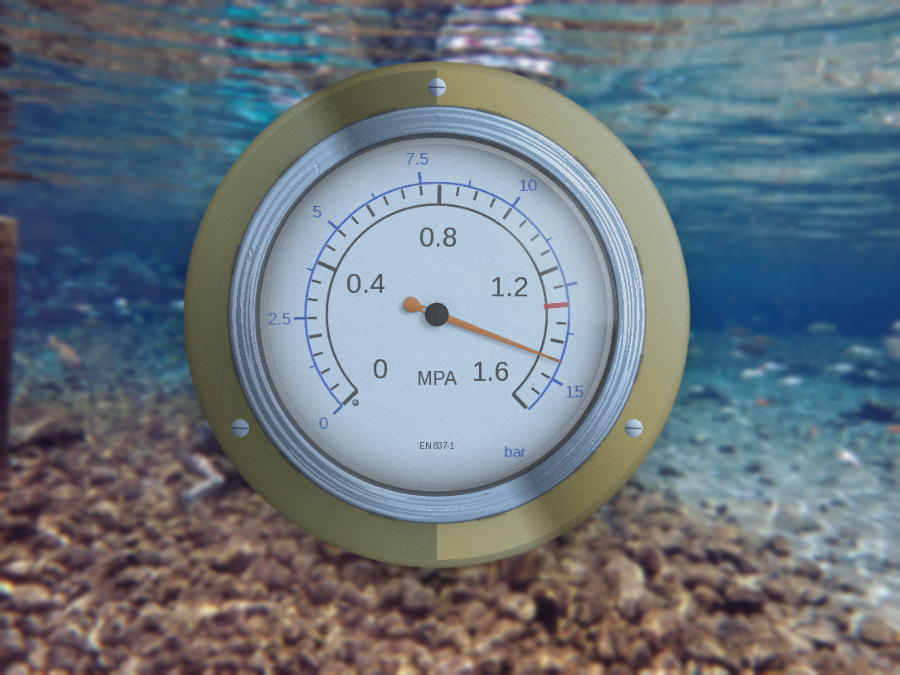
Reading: 1.45 MPa
